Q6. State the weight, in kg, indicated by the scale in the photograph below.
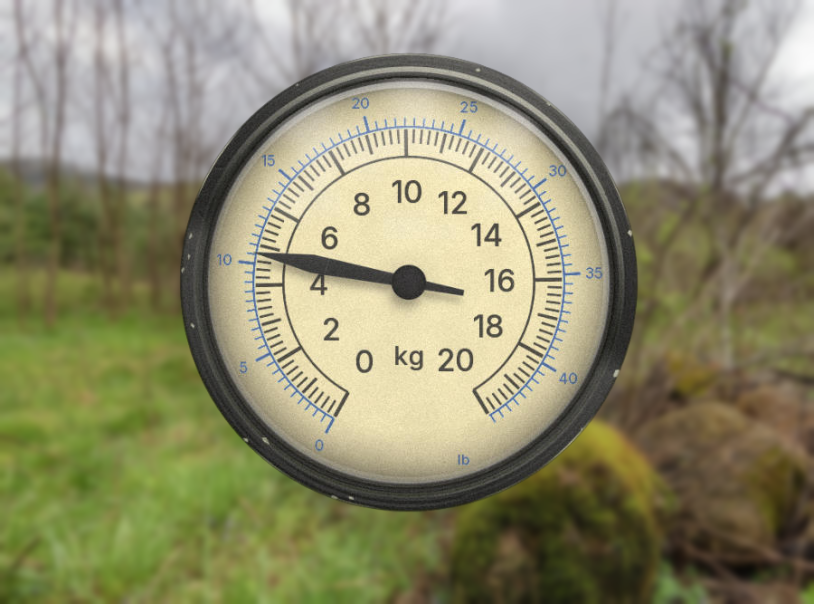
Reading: 4.8 kg
